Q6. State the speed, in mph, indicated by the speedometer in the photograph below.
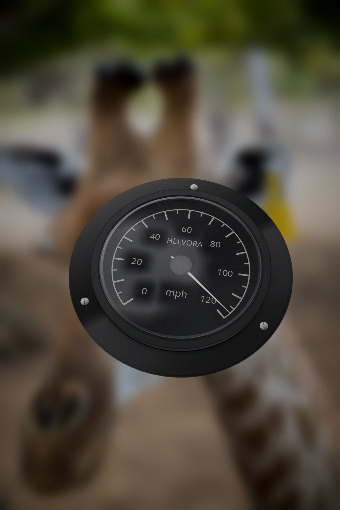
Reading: 117.5 mph
